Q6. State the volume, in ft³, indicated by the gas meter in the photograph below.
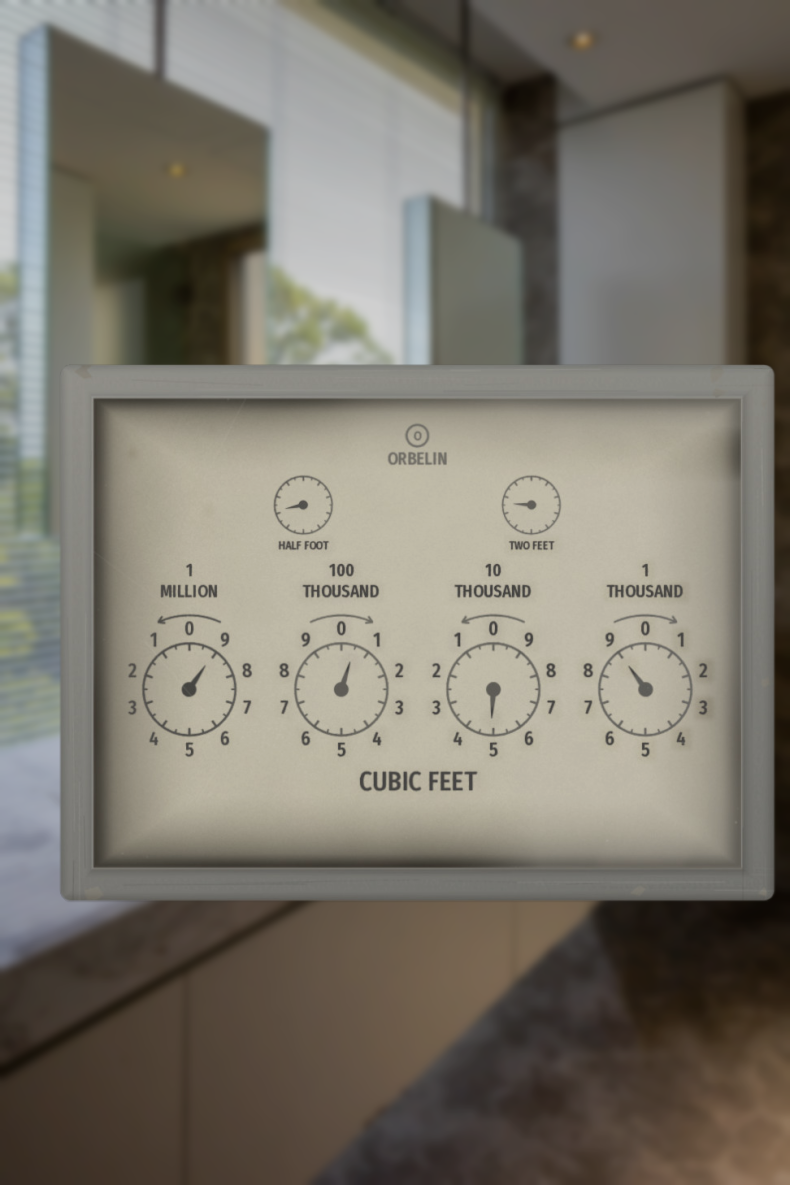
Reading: 904900 ft³
